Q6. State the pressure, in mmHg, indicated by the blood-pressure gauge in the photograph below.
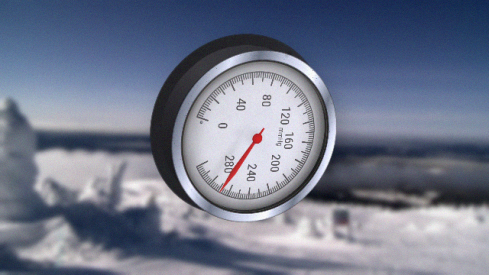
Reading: 270 mmHg
